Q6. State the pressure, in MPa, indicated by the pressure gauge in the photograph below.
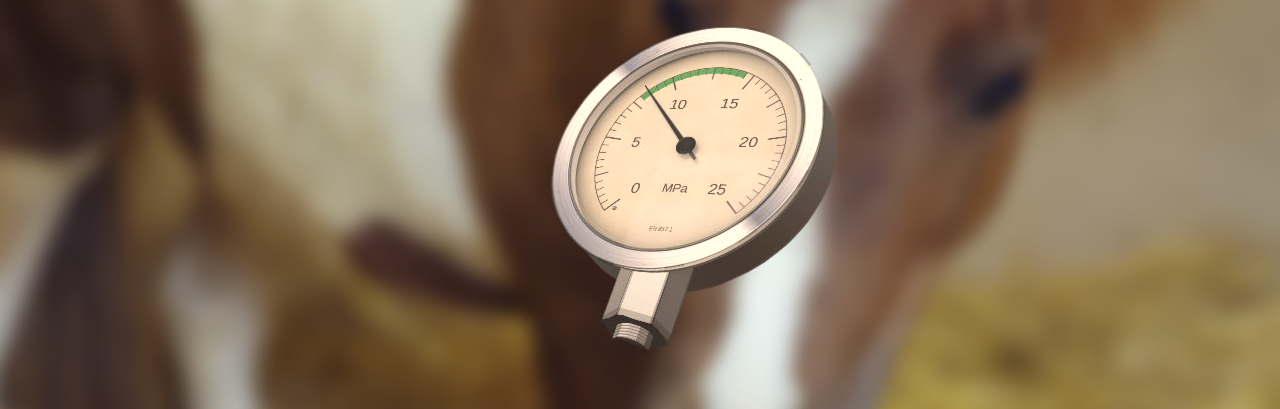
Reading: 8.5 MPa
